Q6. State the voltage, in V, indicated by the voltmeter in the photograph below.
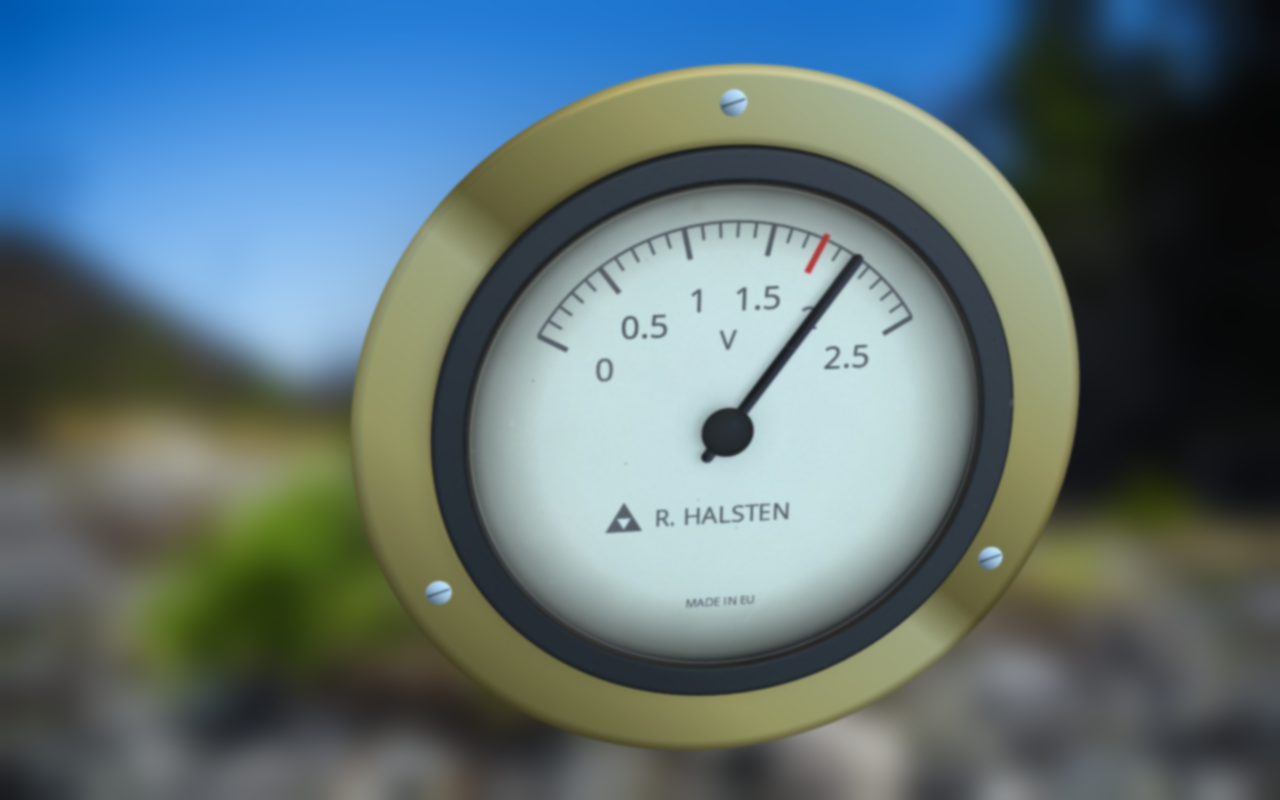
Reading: 2 V
